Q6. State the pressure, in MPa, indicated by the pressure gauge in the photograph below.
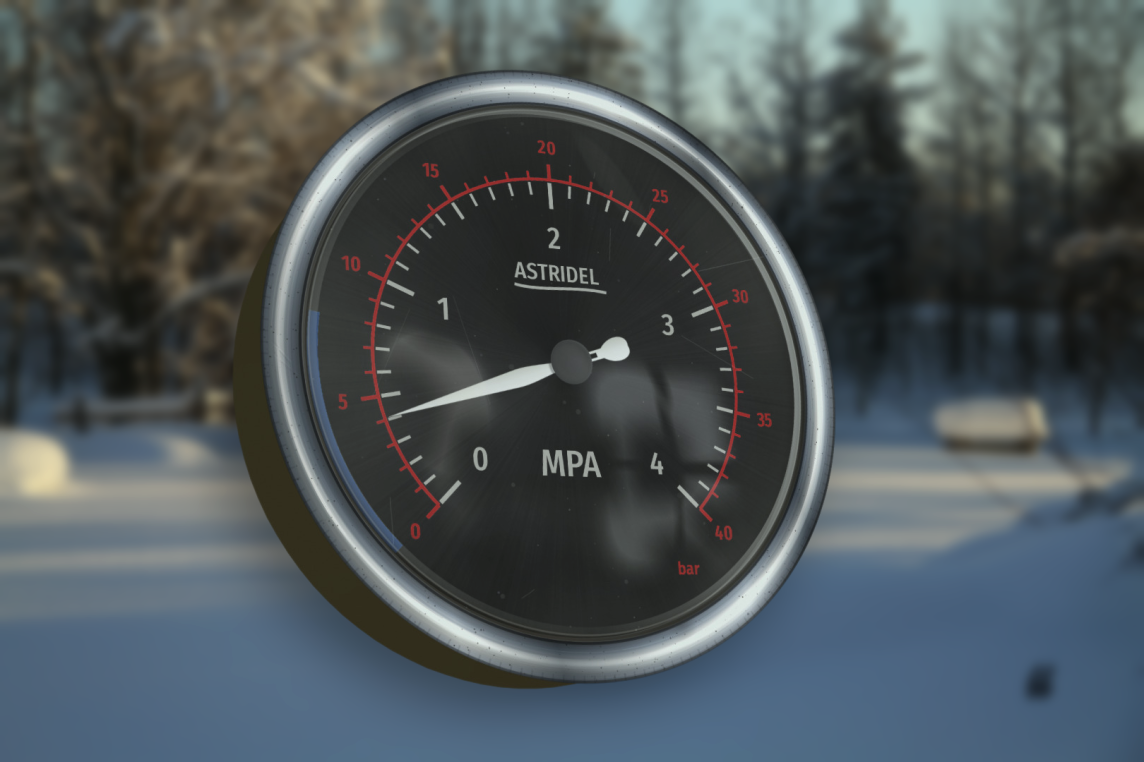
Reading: 0.4 MPa
